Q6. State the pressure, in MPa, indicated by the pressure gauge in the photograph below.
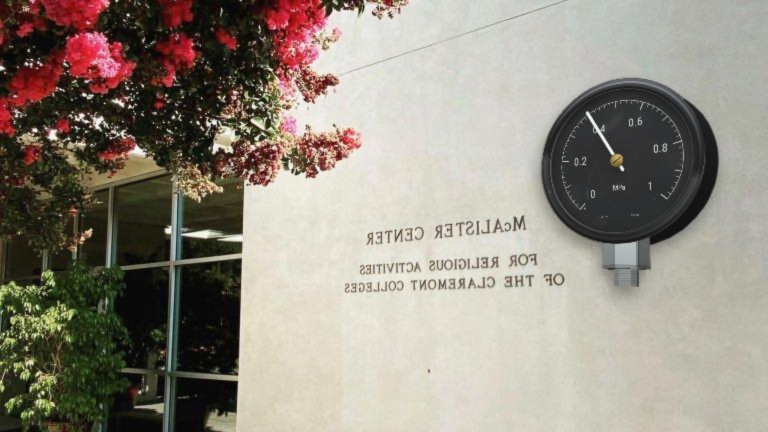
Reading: 0.4 MPa
